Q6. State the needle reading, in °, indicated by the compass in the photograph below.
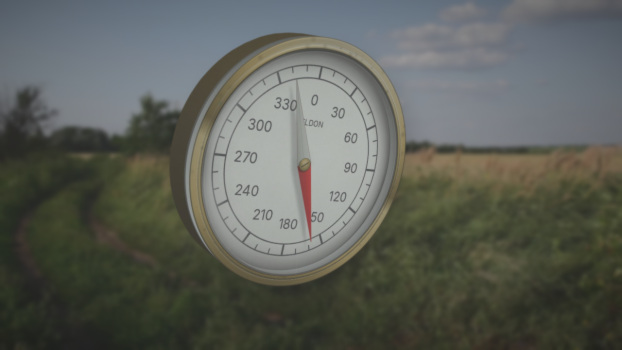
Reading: 160 °
